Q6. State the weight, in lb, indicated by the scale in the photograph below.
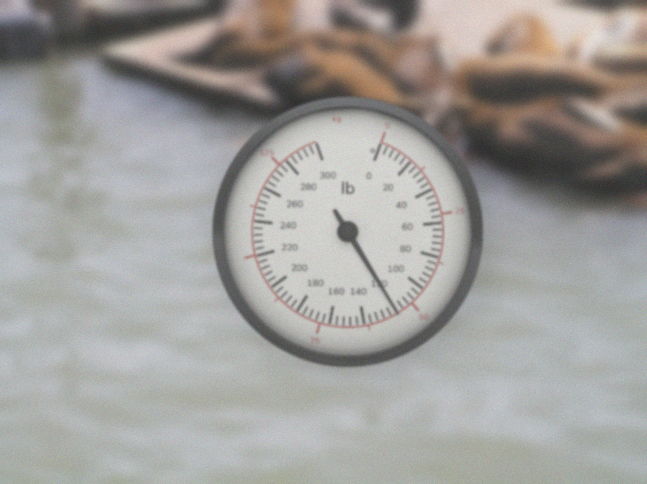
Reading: 120 lb
